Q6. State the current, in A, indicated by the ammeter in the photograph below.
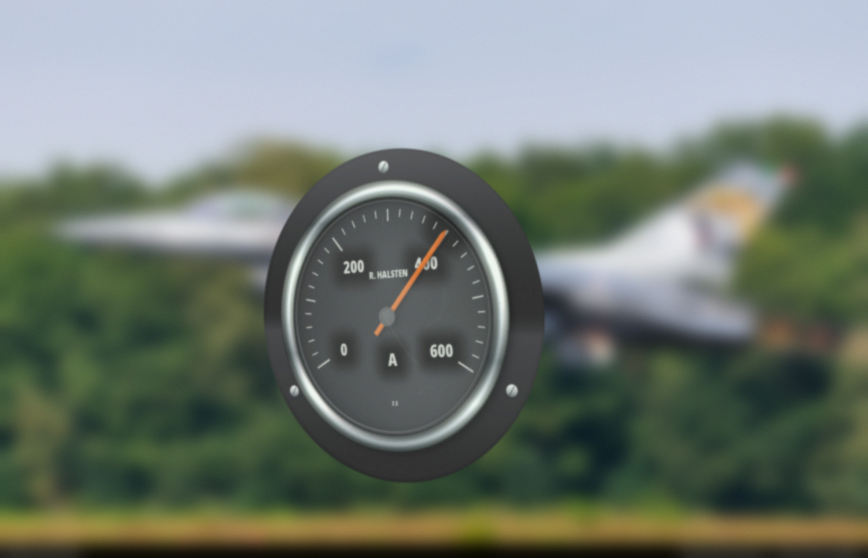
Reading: 400 A
